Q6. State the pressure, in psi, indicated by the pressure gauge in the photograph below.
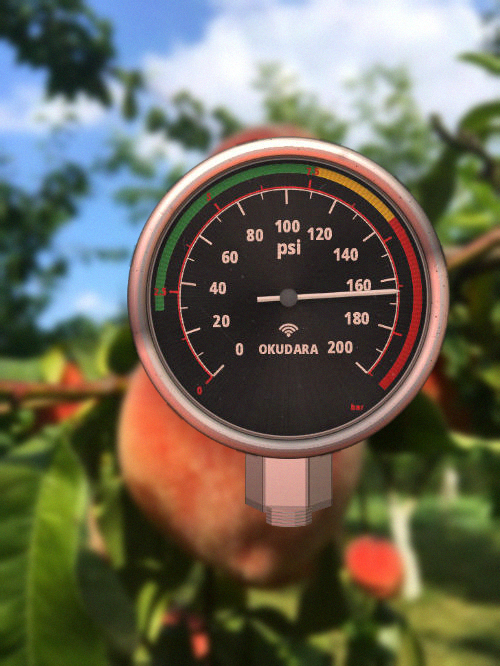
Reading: 165 psi
